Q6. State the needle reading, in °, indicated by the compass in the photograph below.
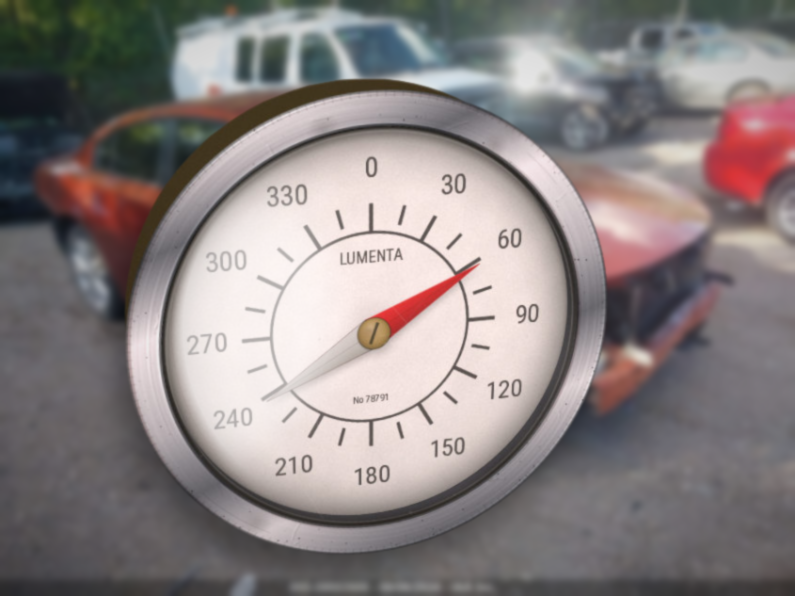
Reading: 60 °
